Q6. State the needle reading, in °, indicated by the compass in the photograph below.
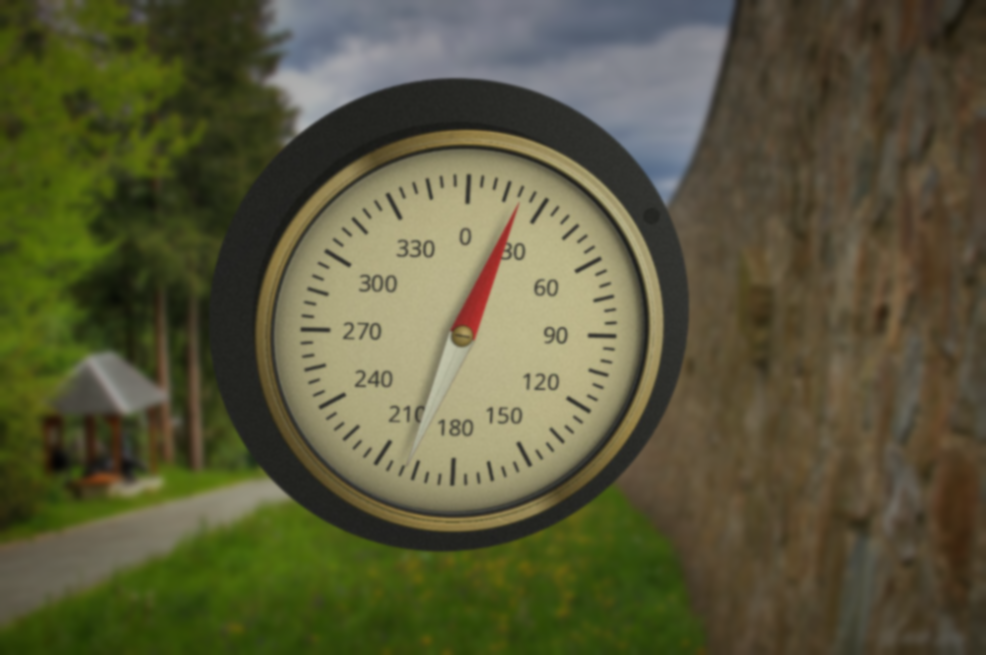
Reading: 20 °
